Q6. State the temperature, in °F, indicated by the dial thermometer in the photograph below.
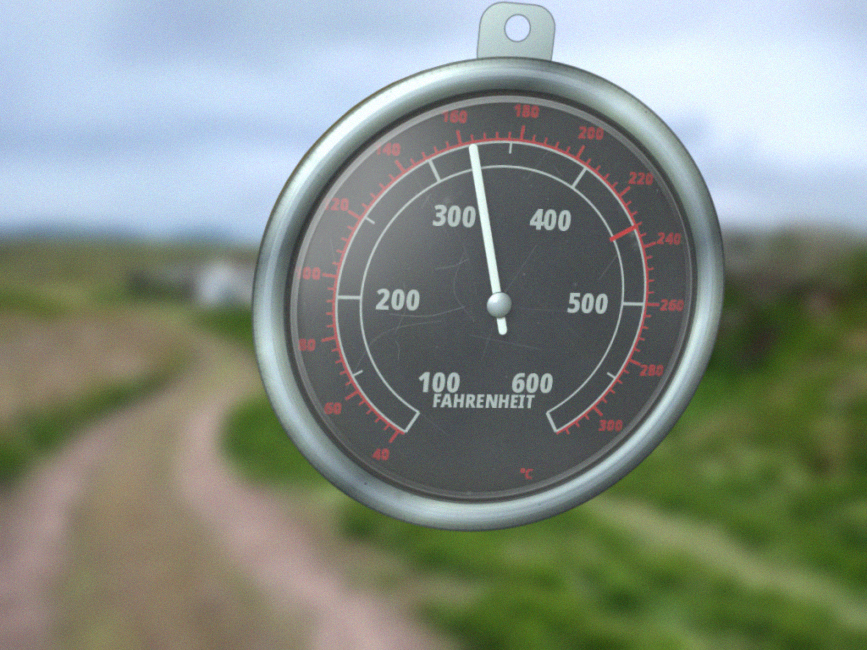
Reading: 325 °F
